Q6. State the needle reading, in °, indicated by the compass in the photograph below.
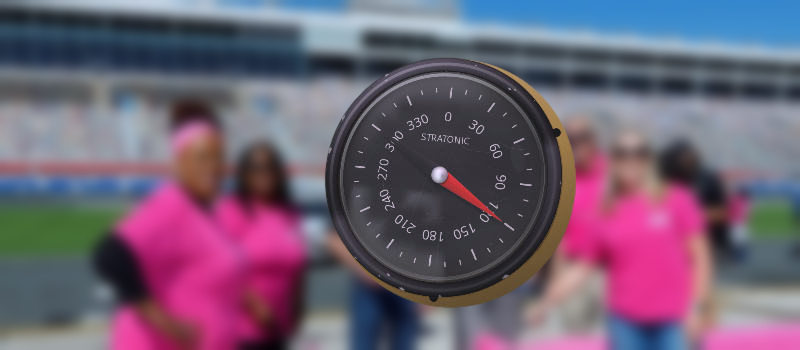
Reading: 120 °
